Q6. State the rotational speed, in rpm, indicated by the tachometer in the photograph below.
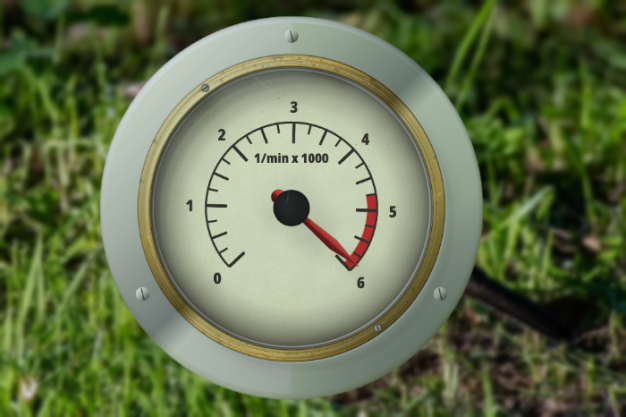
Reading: 5875 rpm
